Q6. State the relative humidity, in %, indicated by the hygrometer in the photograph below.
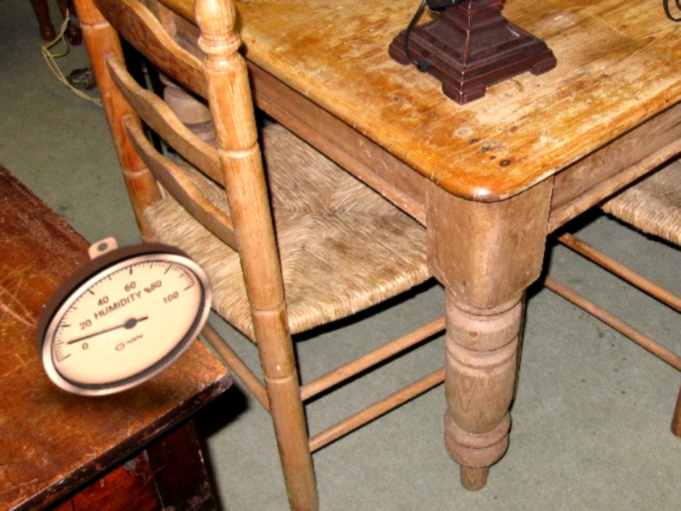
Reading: 10 %
